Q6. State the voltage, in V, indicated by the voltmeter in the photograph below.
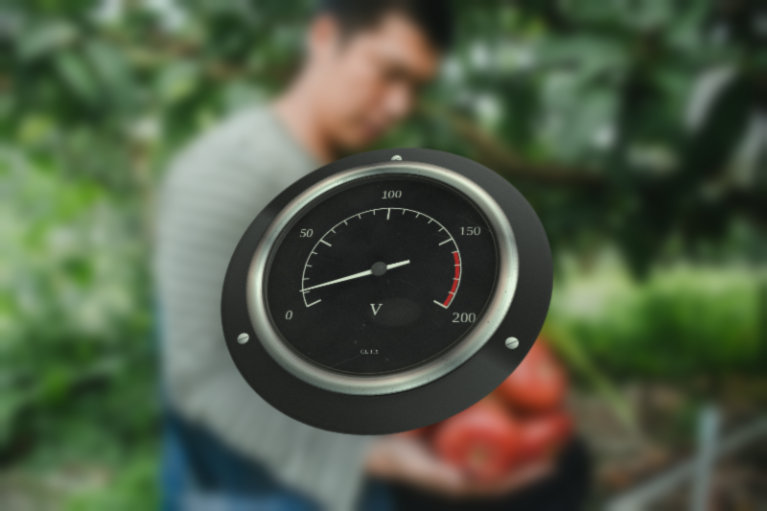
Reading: 10 V
